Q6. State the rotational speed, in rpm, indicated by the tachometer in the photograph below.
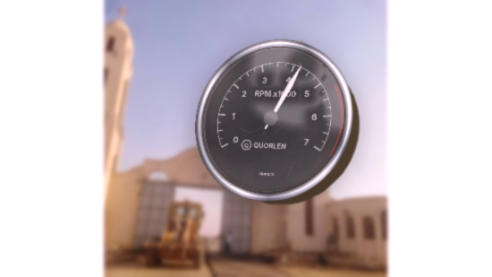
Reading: 4250 rpm
